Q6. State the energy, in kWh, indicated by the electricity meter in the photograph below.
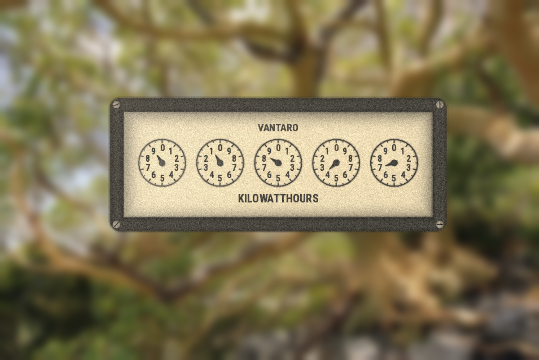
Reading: 90837 kWh
